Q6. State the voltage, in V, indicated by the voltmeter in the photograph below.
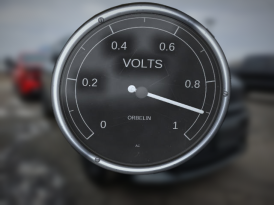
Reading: 0.9 V
